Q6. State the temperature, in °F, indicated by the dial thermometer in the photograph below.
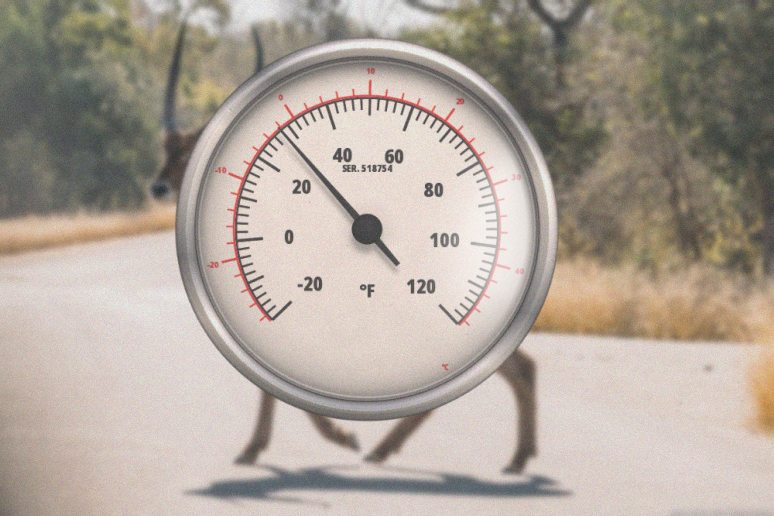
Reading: 28 °F
